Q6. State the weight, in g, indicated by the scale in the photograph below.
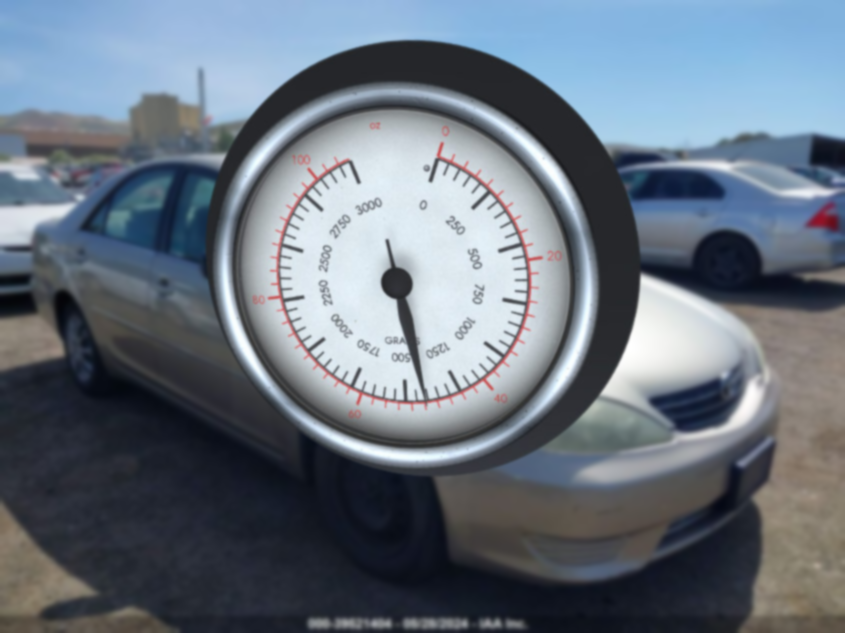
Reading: 1400 g
